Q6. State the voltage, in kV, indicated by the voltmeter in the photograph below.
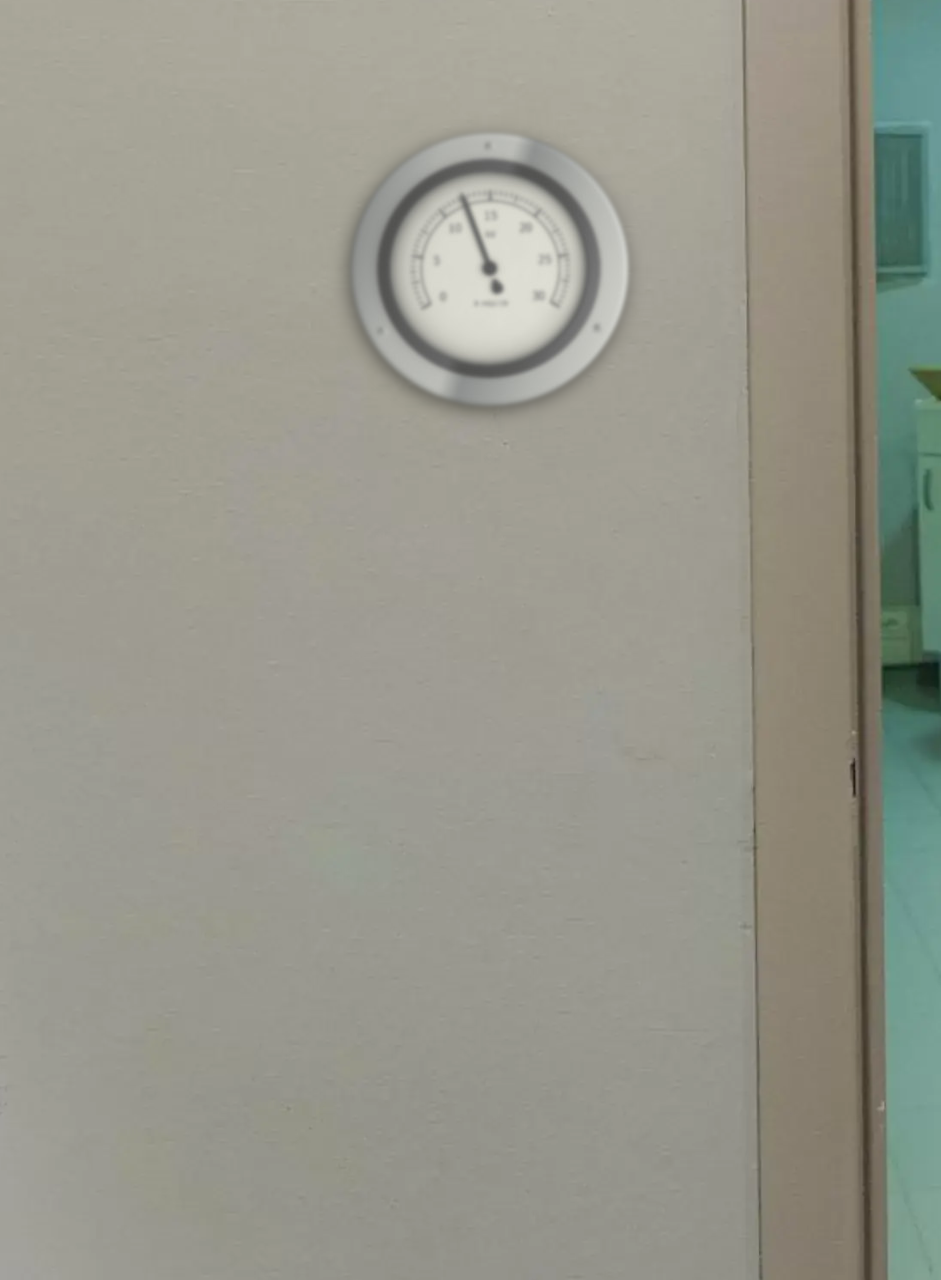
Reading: 12.5 kV
